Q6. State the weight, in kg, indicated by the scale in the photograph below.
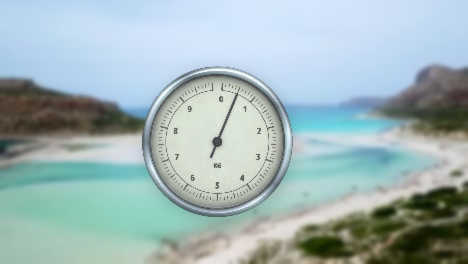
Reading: 0.5 kg
